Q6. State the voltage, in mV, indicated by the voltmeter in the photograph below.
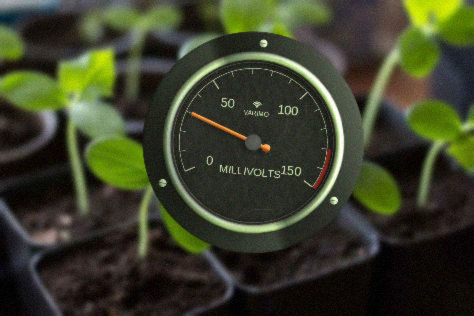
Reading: 30 mV
